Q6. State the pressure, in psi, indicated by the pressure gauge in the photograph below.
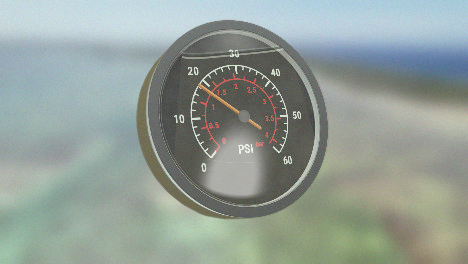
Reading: 18 psi
